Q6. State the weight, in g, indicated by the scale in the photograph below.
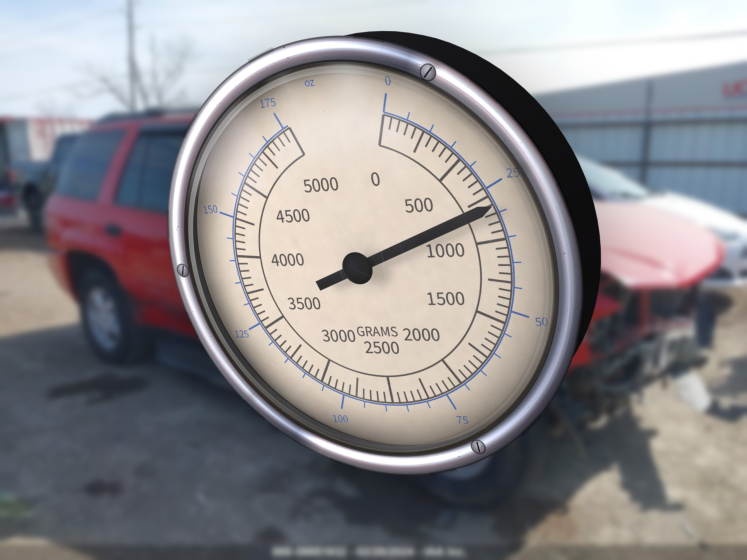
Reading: 800 g
